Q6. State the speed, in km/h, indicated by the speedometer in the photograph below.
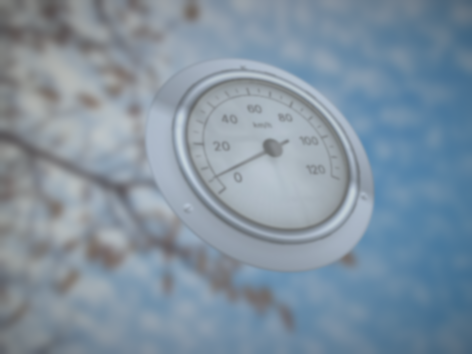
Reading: 5 km/h
